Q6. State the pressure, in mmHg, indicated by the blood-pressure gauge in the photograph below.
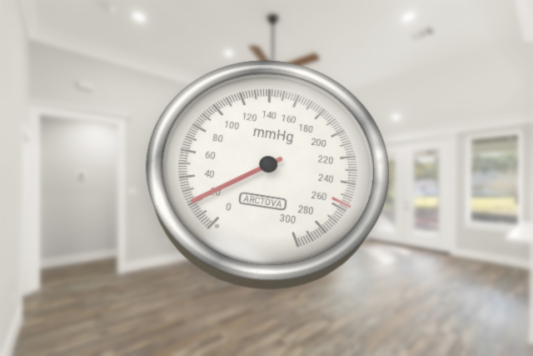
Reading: 20 mmHg
